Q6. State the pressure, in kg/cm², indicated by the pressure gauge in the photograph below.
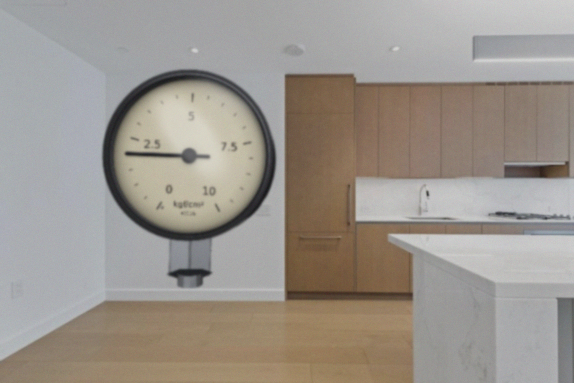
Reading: 2 kg/cm²
